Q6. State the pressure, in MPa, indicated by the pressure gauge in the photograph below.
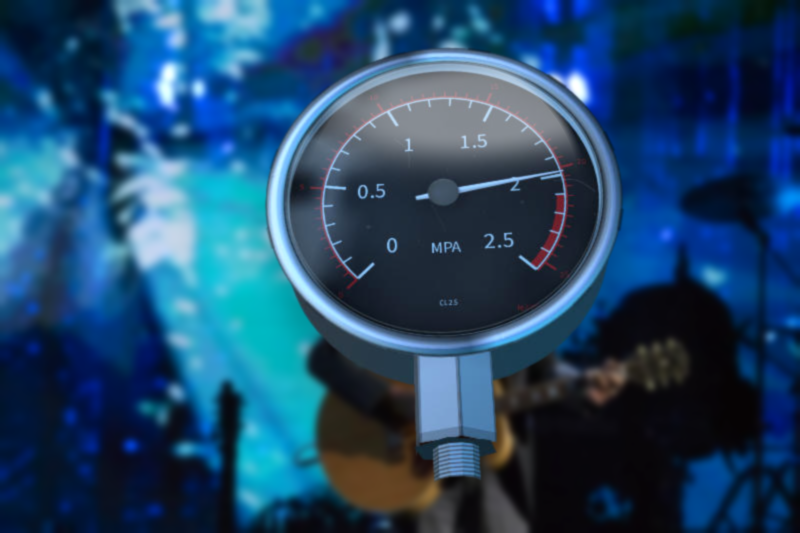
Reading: 2 MPa
